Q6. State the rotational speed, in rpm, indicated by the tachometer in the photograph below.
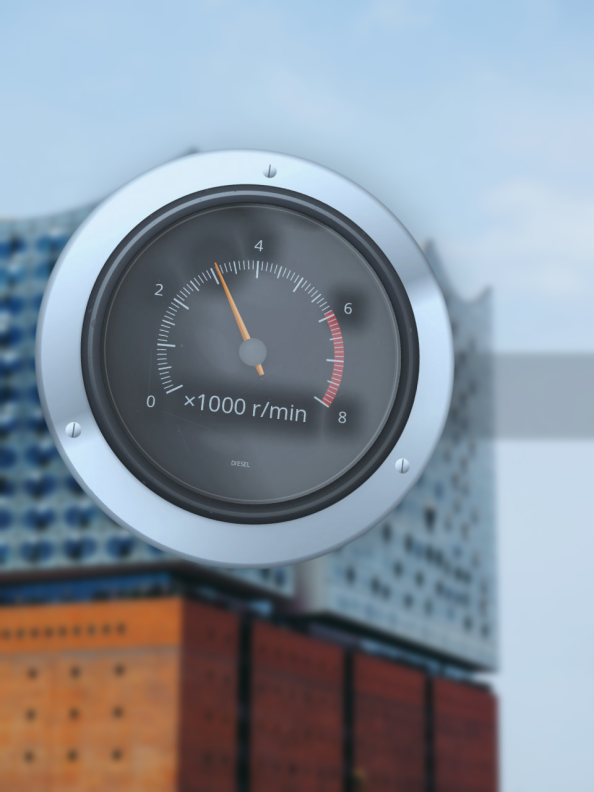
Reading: 3100 rpm
